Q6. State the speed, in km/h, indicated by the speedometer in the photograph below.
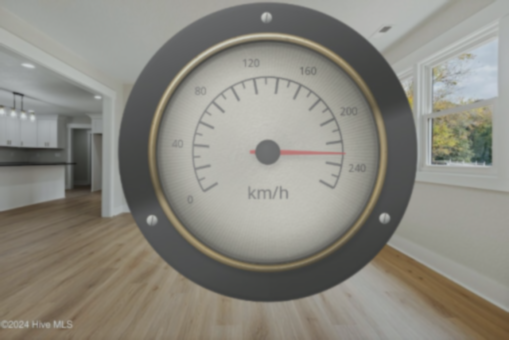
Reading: 230 km/h
